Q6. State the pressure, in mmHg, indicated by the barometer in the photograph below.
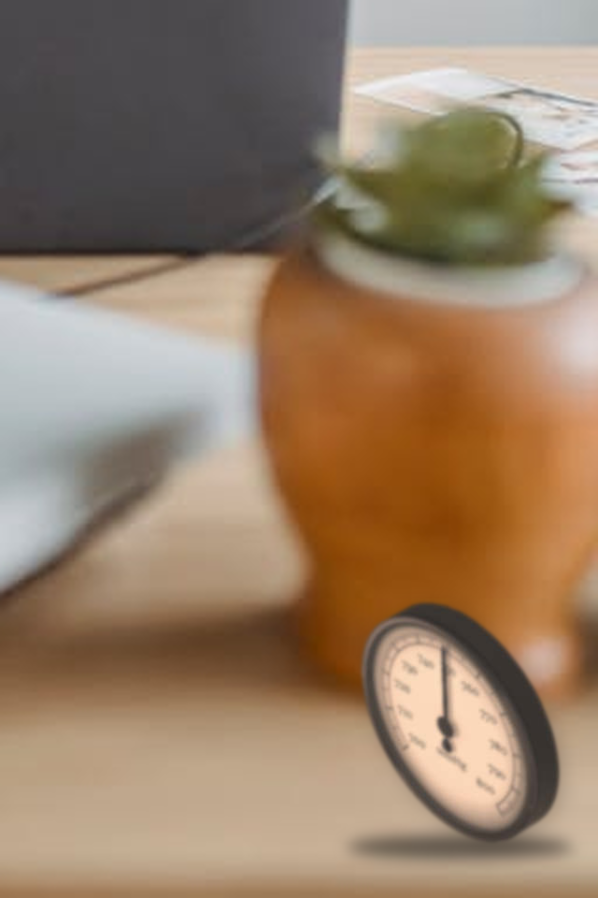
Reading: 750 mmHg
